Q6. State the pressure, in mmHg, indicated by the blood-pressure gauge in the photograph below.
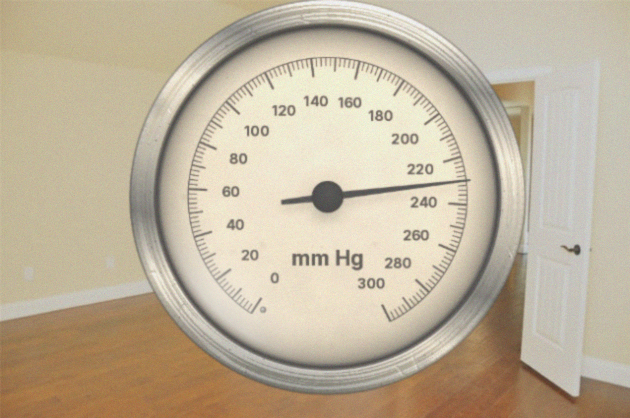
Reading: 230 mmHg
